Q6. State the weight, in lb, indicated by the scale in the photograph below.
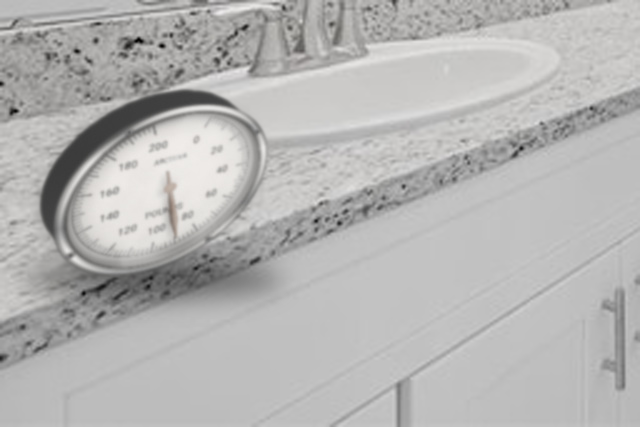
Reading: 90 lb
